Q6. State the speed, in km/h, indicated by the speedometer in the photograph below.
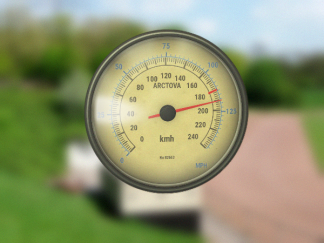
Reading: 190 km/h
